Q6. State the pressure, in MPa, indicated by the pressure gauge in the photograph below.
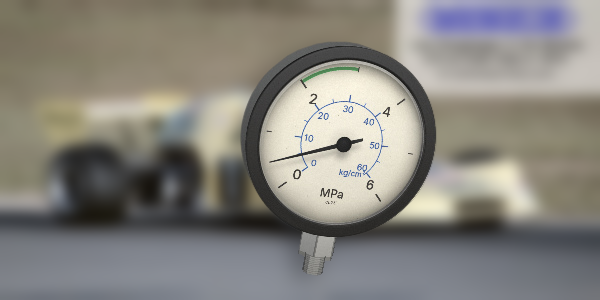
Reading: 0.5 MPa
